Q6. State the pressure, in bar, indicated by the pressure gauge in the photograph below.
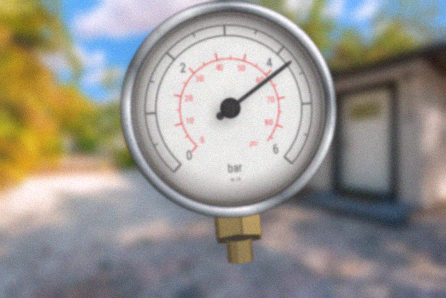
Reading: 4.25 bar
